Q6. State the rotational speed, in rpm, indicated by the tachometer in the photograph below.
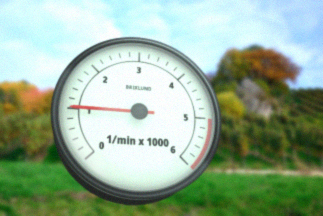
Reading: 1000 rpm
